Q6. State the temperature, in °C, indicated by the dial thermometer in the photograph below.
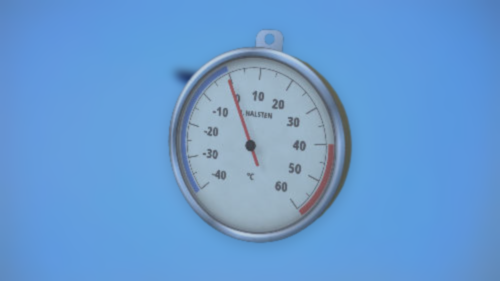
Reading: 0 °C
